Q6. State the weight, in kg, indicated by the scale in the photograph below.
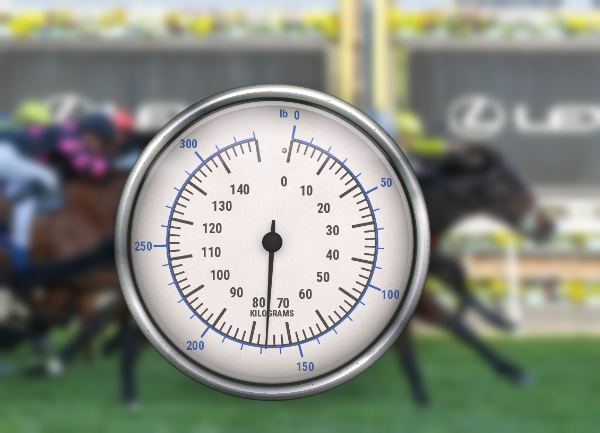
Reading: 76 kg
